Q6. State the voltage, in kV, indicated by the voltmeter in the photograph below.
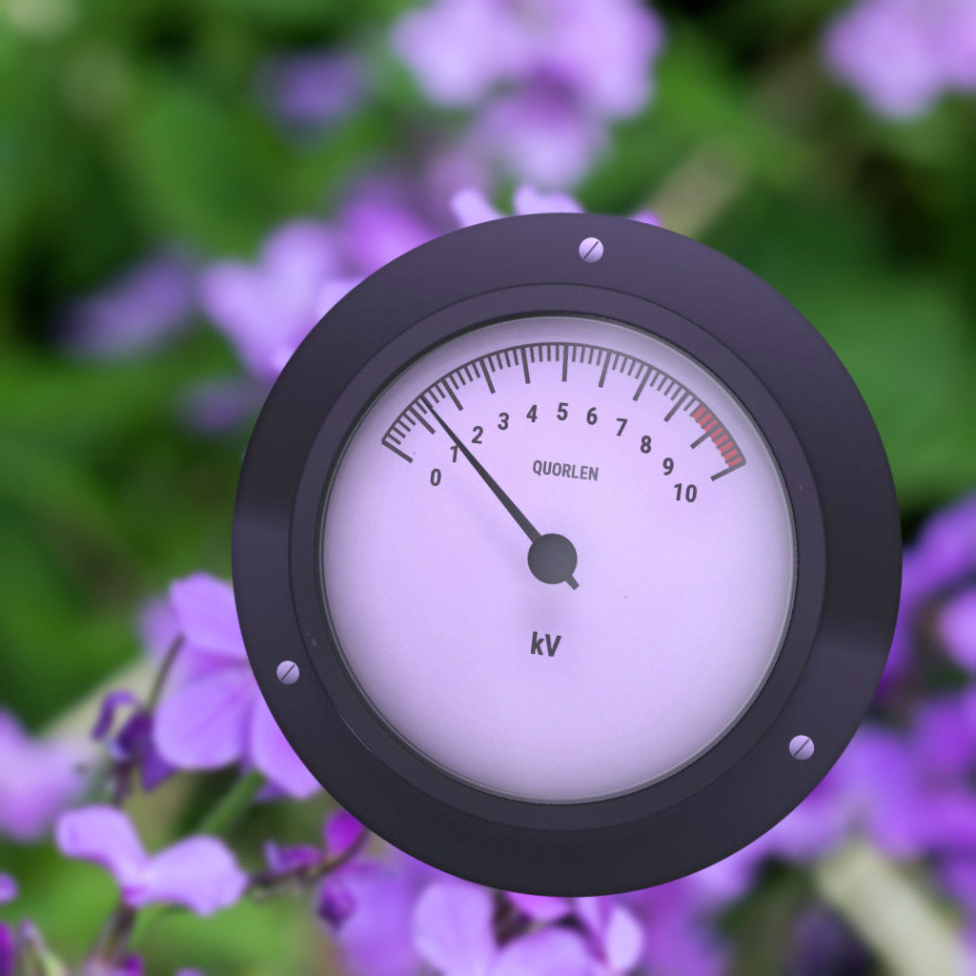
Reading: 1.4 kV
